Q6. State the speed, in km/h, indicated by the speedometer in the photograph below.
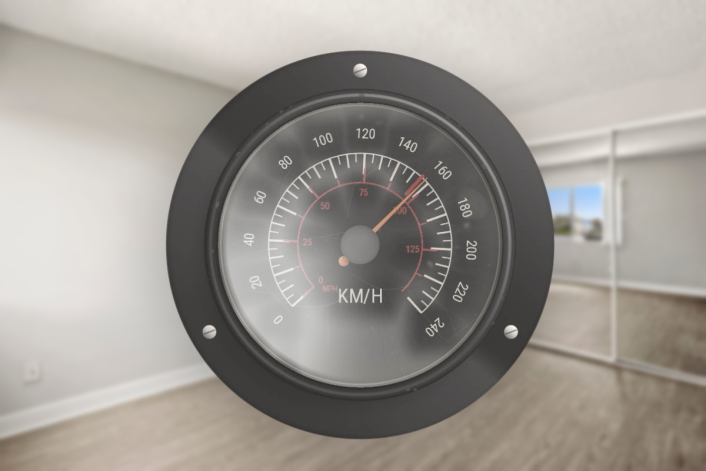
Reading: 157.5 km/h
